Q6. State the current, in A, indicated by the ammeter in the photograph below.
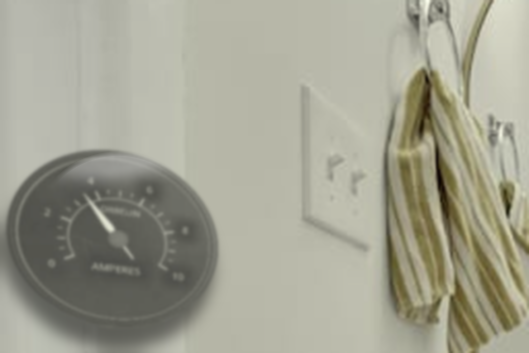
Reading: 3.5 A
